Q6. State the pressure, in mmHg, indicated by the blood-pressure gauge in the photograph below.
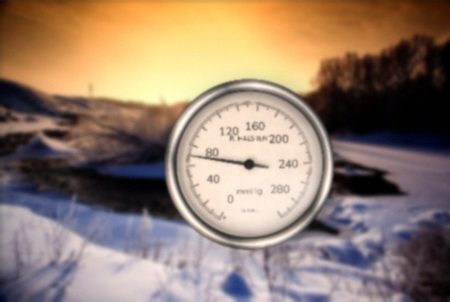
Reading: 70 mmHg
